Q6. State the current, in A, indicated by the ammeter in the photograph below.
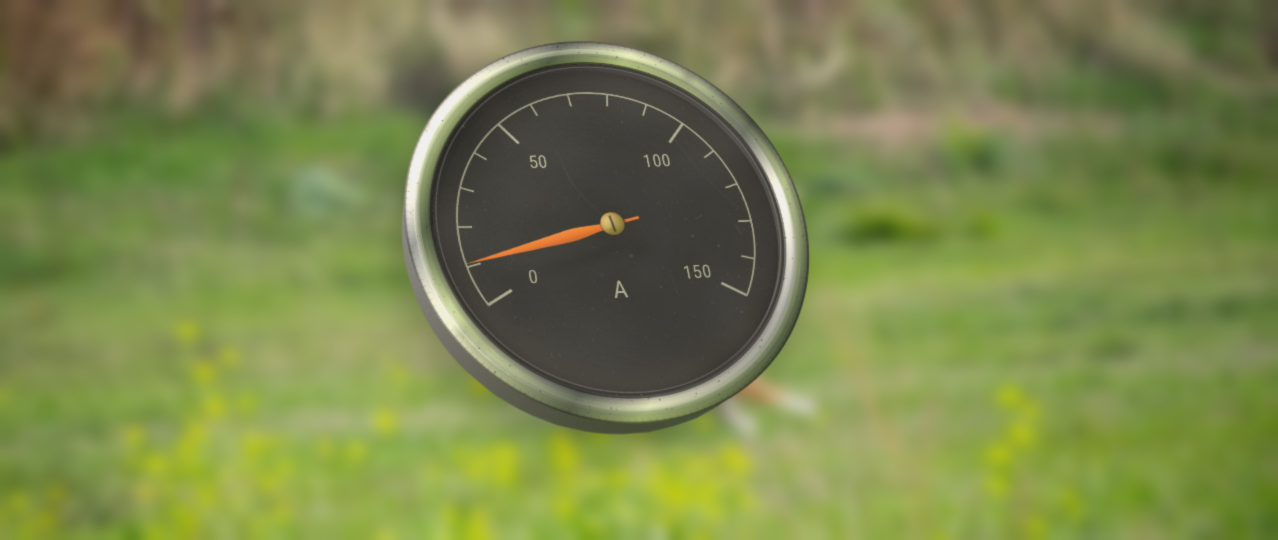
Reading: 10 A
